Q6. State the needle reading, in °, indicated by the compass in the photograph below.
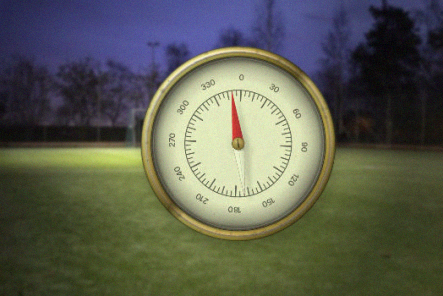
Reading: 350 °
